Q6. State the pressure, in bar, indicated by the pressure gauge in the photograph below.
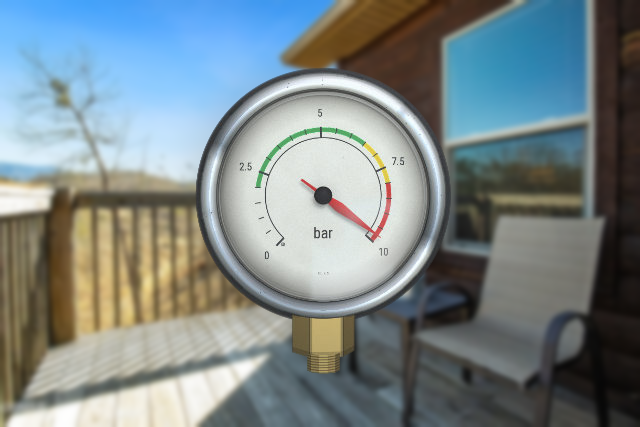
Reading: 9.75 bar
